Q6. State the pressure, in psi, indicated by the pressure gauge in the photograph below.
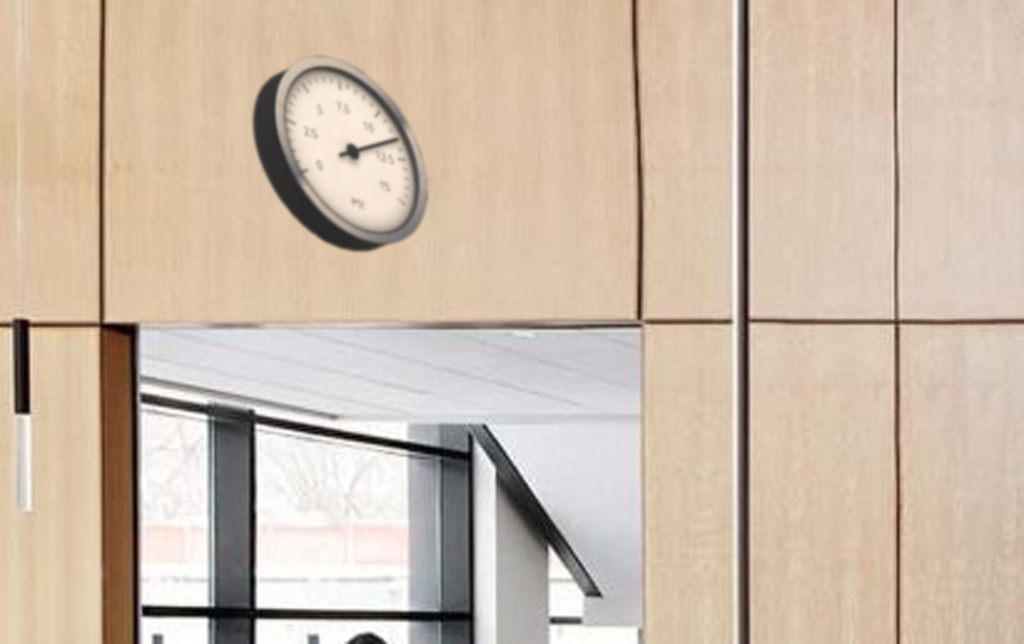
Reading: 11.5 psi
